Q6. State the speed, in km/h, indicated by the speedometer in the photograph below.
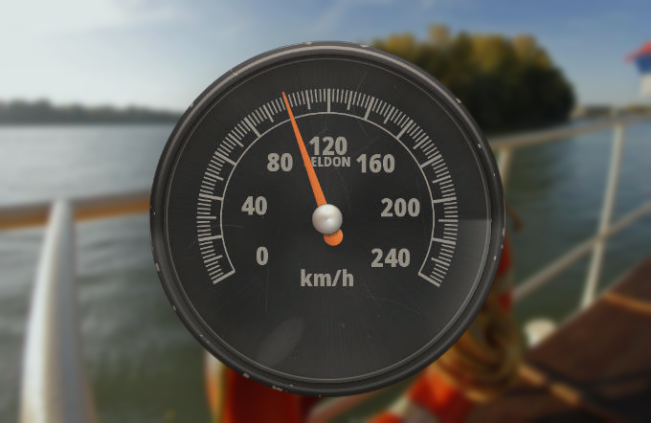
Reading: 100 km/h
